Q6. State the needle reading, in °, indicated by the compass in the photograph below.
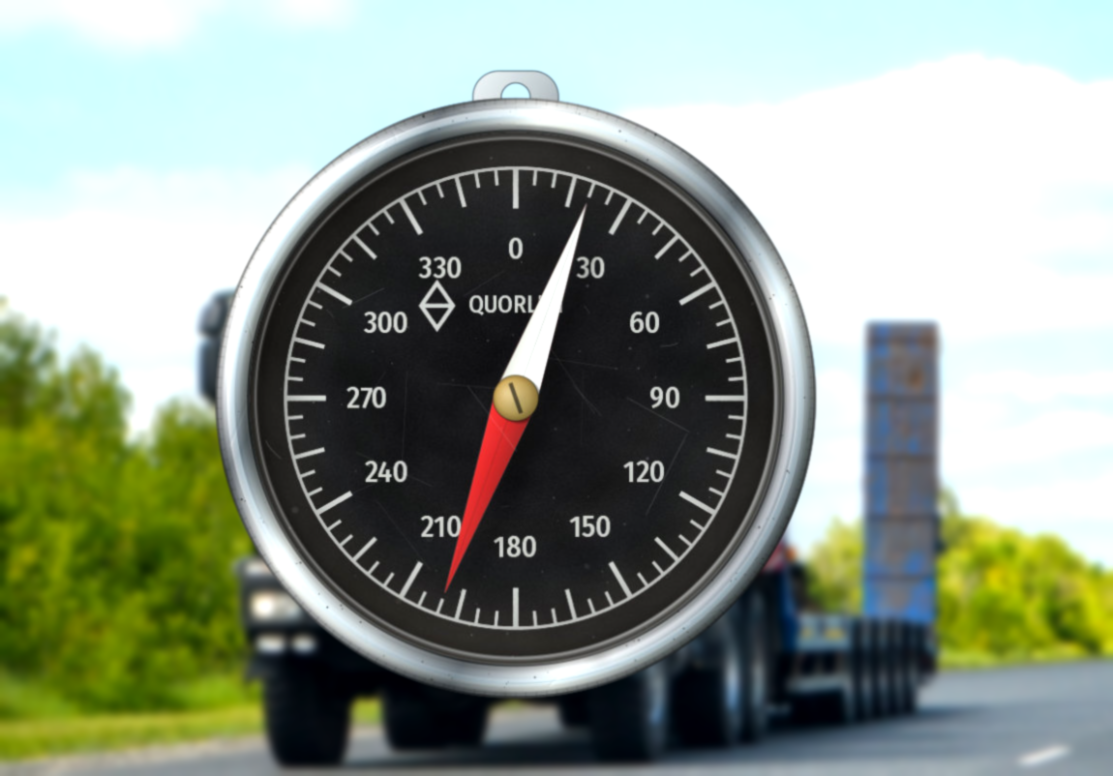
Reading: 200 °
